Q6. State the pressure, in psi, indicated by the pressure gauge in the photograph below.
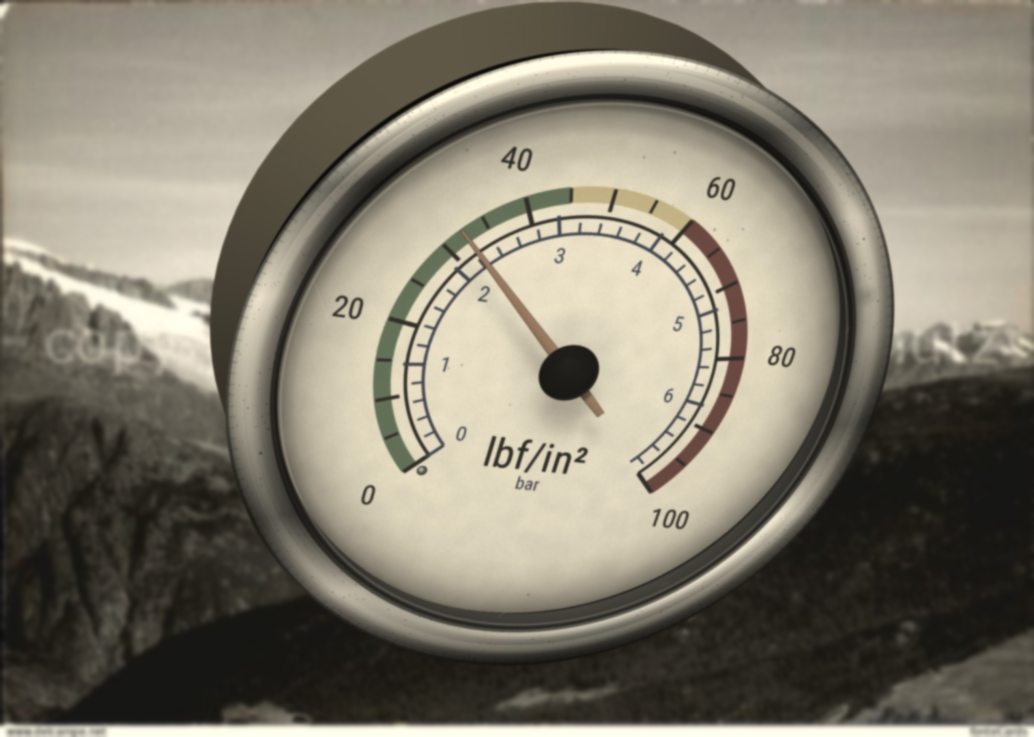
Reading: 32.5 psi
